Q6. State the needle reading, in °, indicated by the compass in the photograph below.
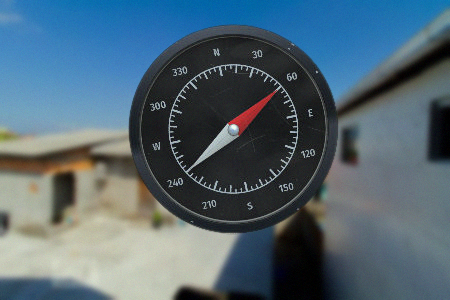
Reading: 60 °
